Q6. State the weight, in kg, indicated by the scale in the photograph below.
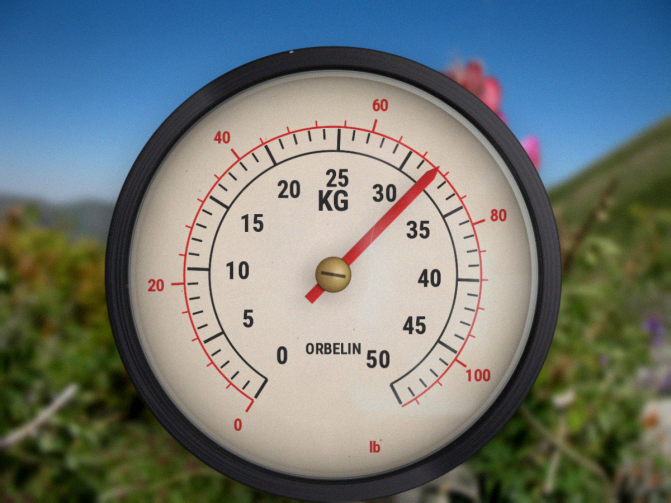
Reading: 32 kg
